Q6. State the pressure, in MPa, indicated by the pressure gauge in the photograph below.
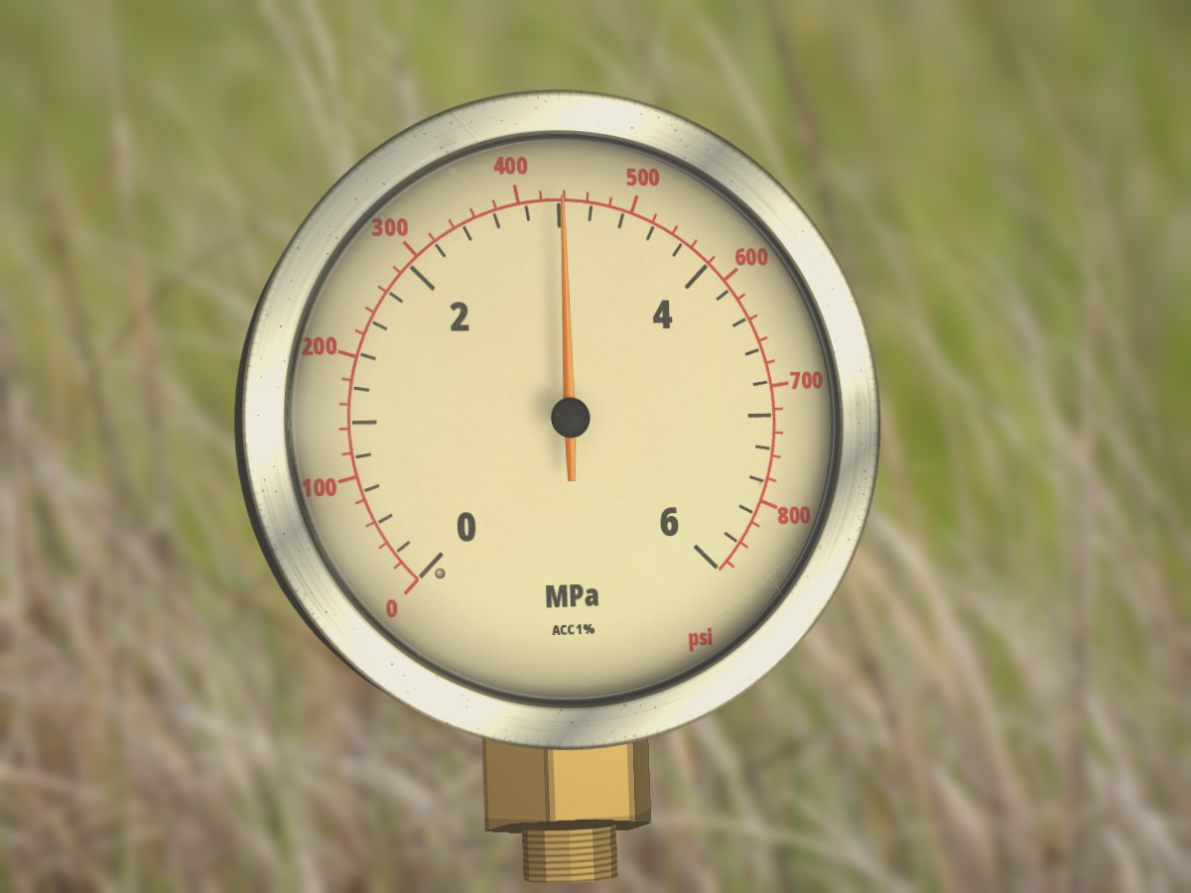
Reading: 3 MPa
